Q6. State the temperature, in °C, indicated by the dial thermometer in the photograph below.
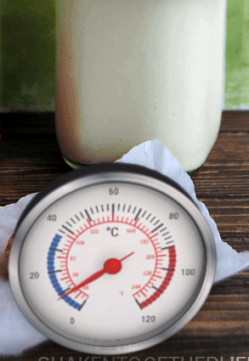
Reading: 10 °C
